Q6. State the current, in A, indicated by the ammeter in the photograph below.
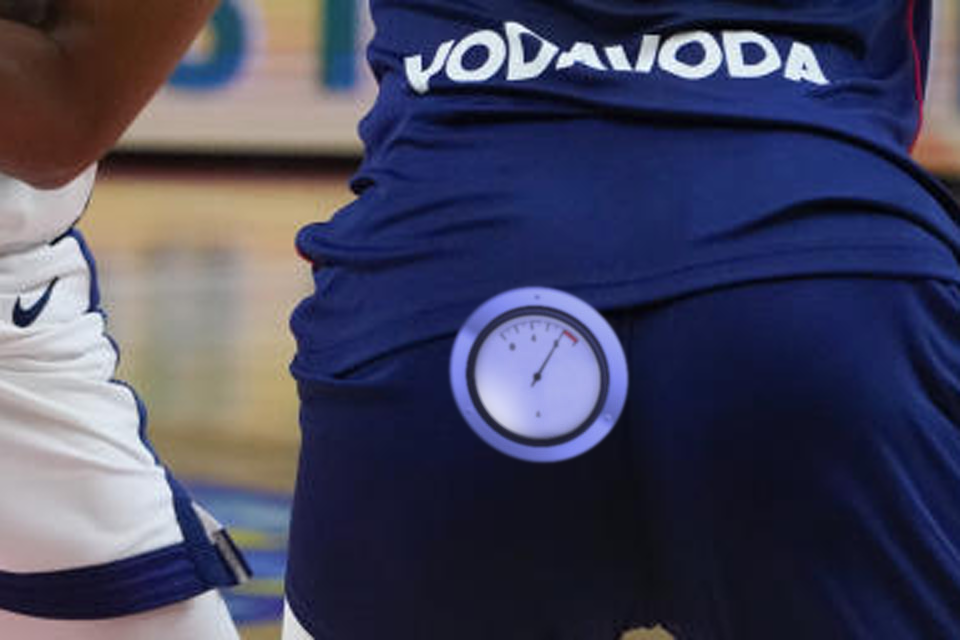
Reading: 8 A
